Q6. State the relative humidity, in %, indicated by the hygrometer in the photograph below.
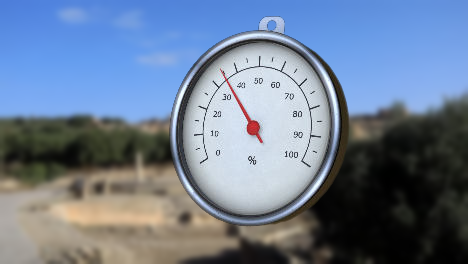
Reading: 35 %
